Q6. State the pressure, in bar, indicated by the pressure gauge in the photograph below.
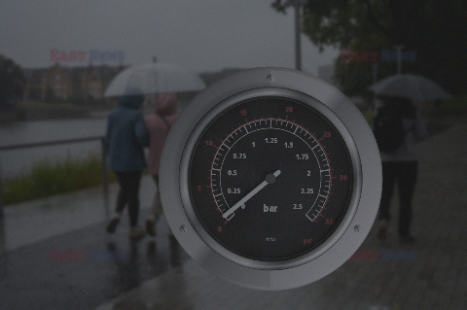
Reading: 0.05 bar
